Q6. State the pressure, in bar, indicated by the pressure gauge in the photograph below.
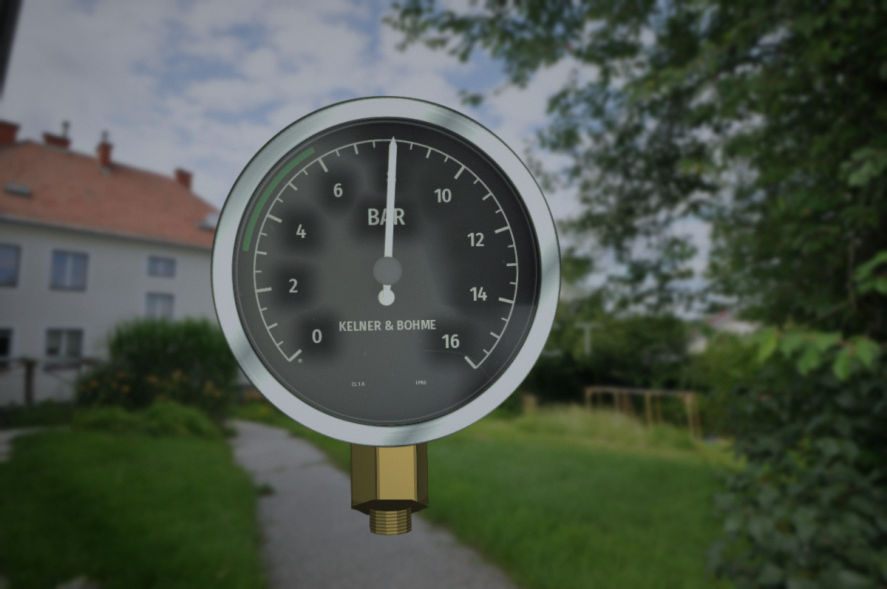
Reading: 8 bar
